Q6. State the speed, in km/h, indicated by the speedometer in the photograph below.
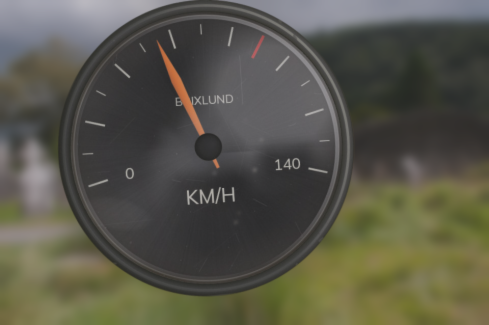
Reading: 55 km/h
